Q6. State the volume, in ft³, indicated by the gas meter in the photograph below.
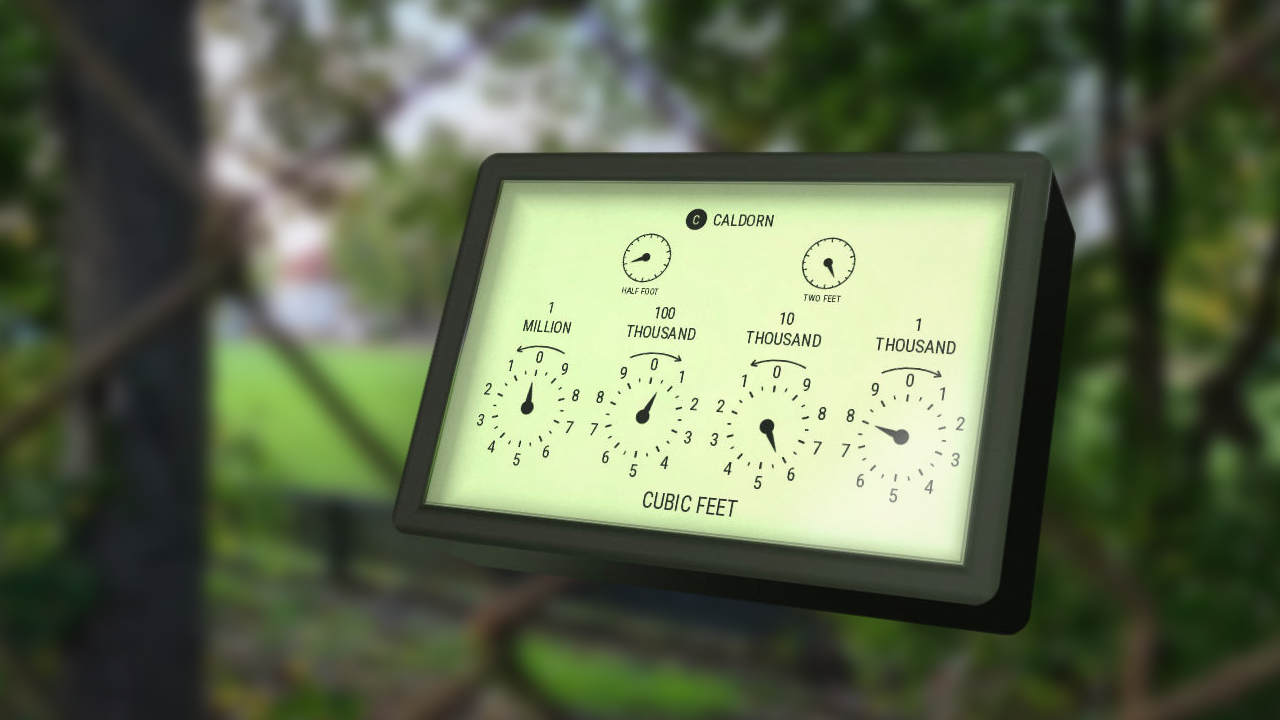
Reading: 5800 ft³
